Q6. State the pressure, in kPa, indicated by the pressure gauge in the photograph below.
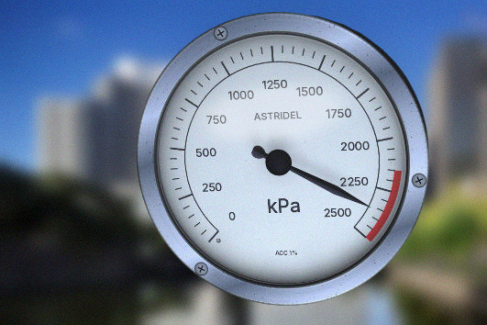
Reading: 2350 kPa
